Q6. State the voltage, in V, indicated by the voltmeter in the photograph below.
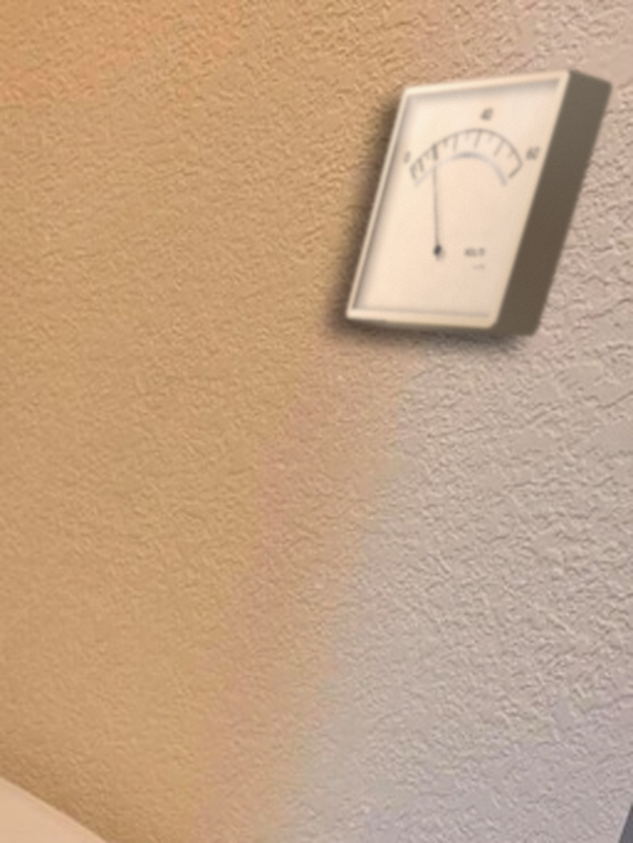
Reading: 20 V
